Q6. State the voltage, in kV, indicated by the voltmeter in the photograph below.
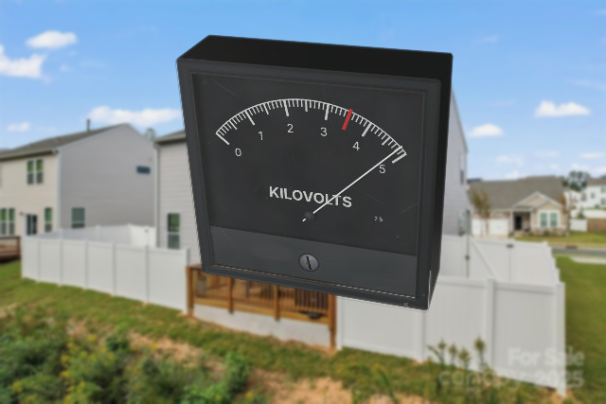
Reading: 4.8 kV
